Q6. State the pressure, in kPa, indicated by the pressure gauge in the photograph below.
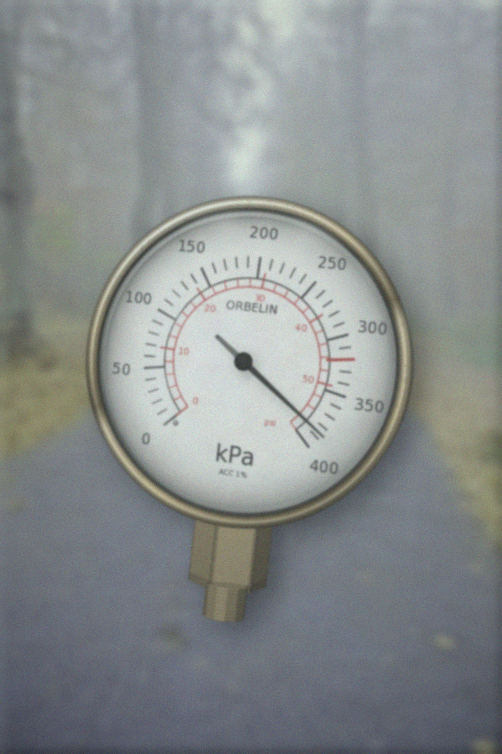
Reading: 385 kPa
